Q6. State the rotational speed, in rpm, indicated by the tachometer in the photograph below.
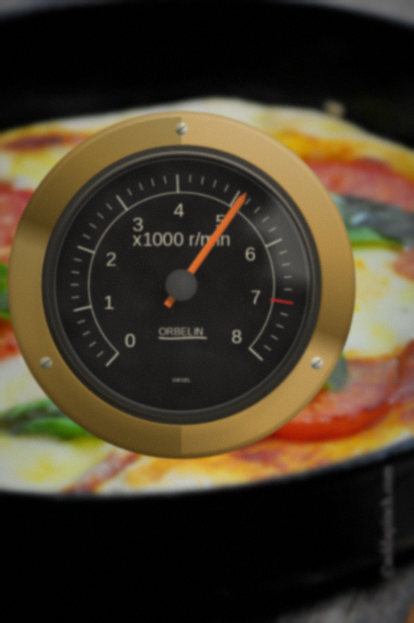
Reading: 5100 rpm
